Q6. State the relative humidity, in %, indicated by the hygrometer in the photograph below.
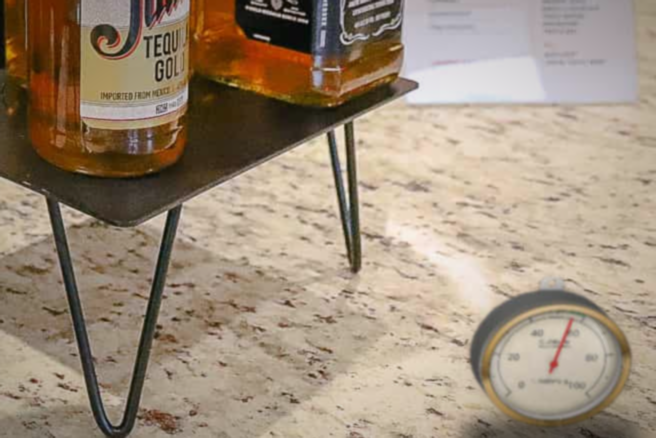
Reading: 55 %
